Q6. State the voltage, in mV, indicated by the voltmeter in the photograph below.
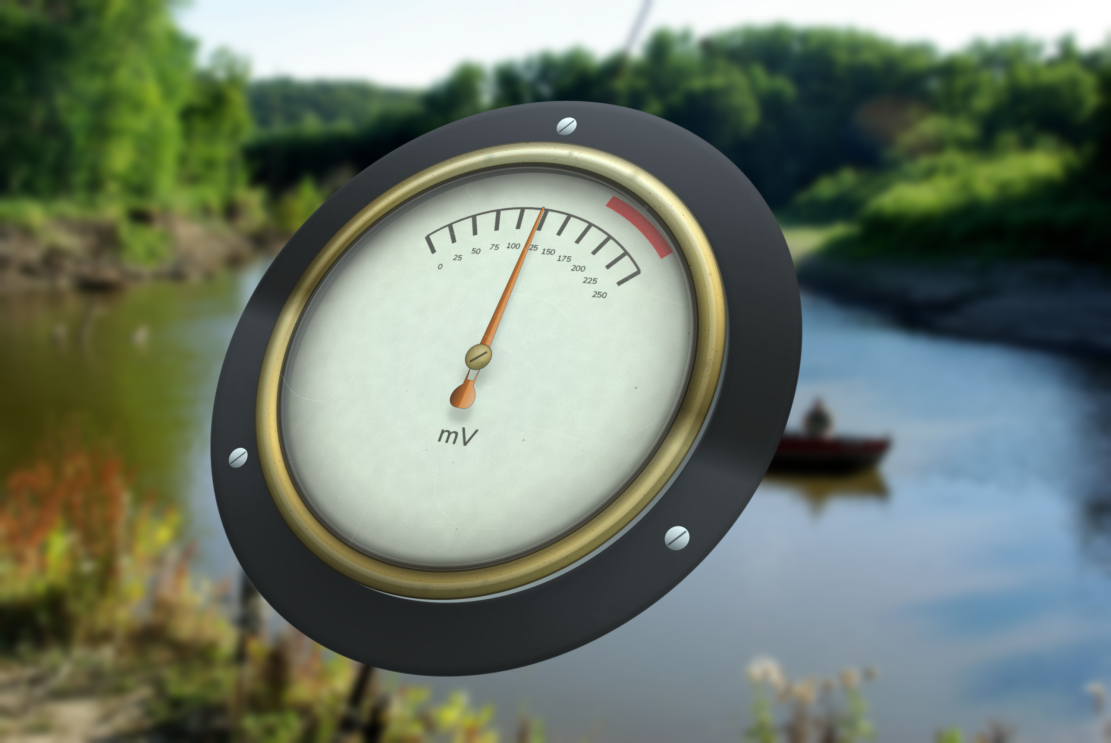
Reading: 125 mV
